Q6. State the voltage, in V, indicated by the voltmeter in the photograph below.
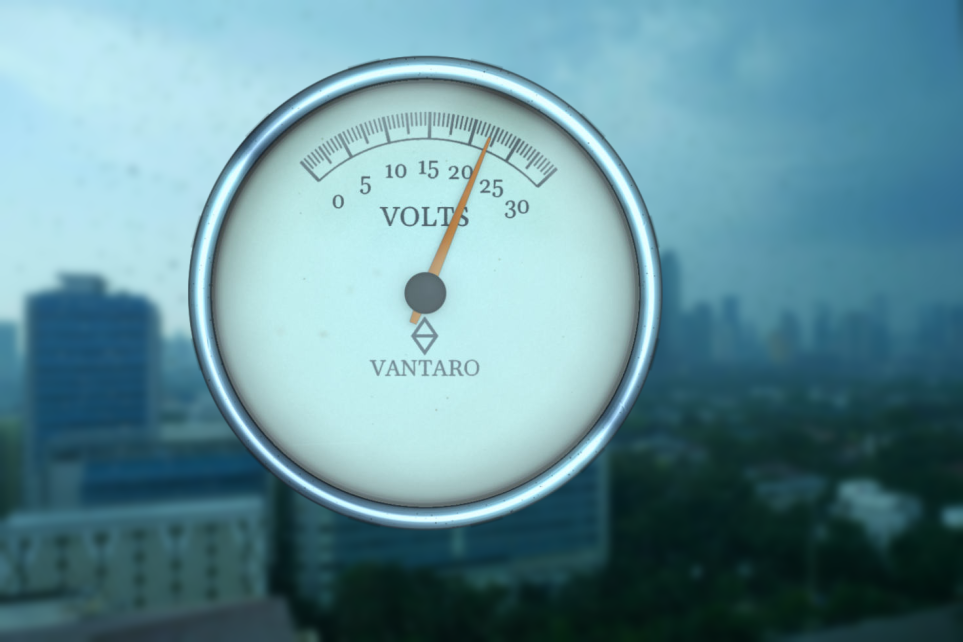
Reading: 22 V
